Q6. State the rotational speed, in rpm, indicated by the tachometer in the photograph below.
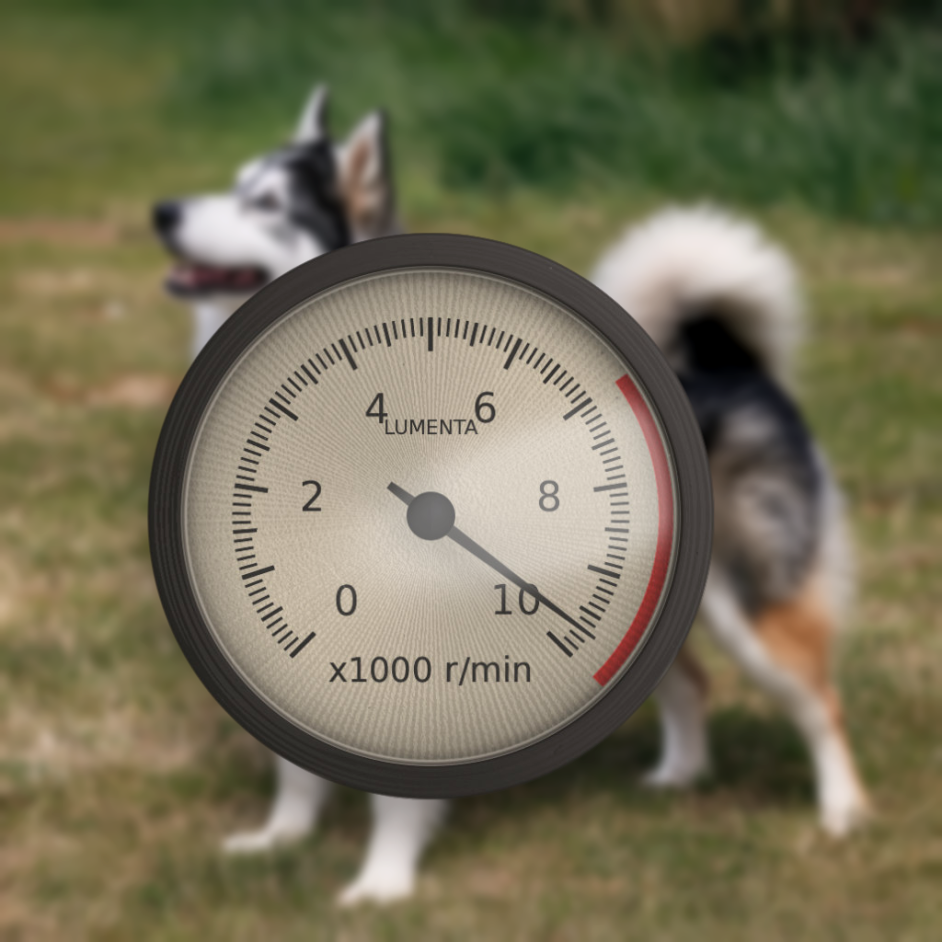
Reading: 9700 rpm
